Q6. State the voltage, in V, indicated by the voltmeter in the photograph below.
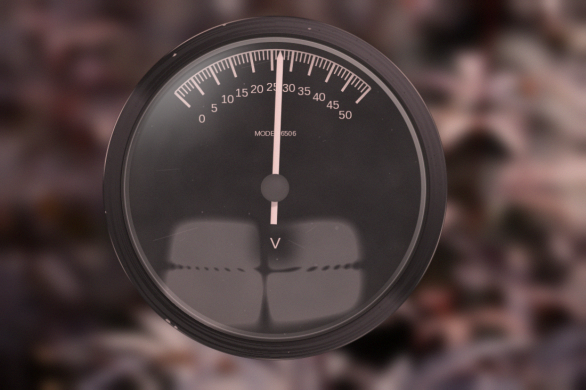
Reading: 27 V
